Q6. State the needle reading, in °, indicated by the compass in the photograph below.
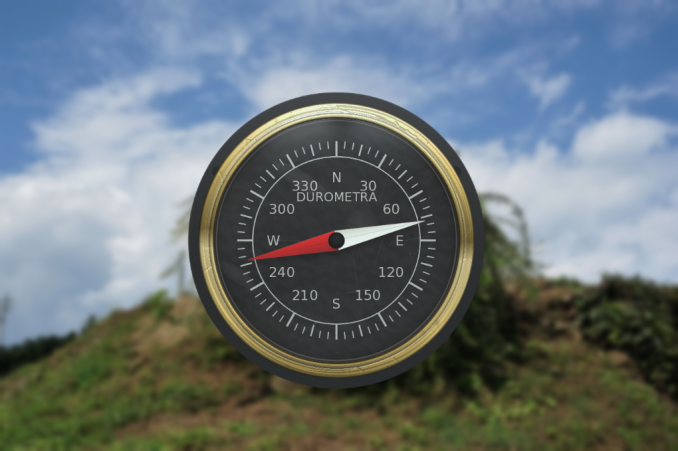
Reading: 257.5 °
